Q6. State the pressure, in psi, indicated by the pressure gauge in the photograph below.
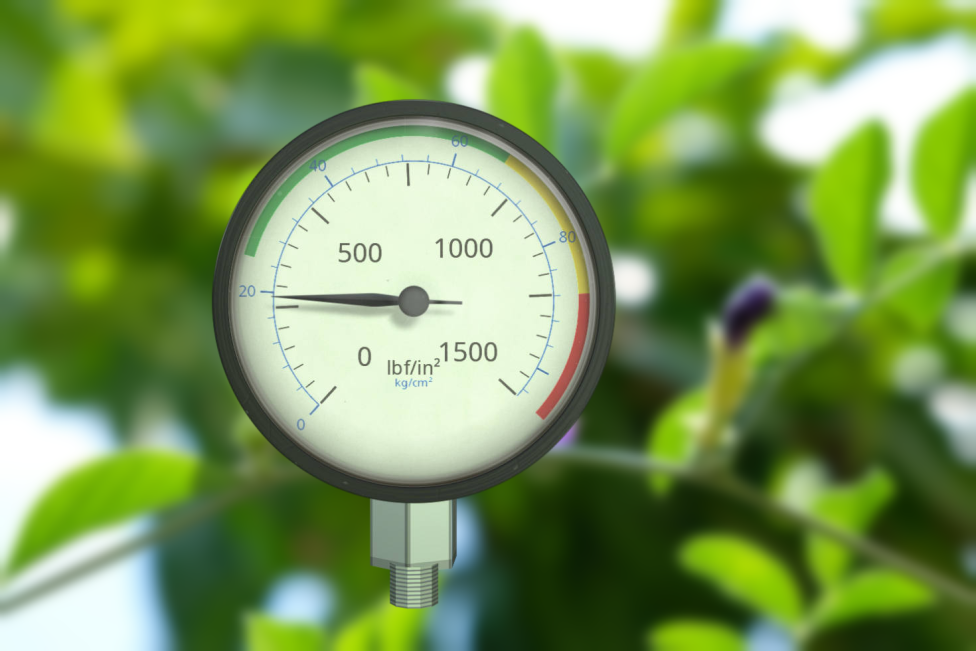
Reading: 275 psi
